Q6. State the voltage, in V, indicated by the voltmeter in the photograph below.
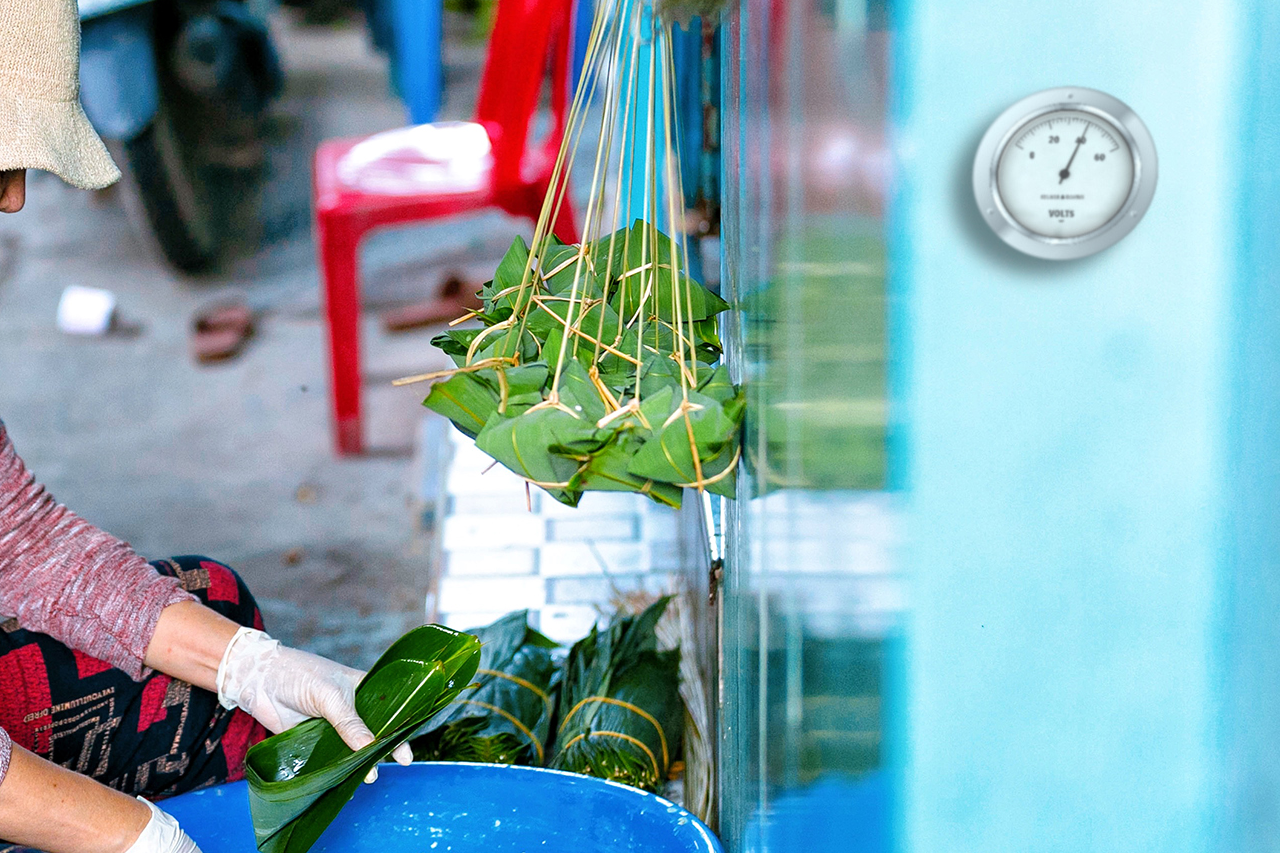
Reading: 40 V
